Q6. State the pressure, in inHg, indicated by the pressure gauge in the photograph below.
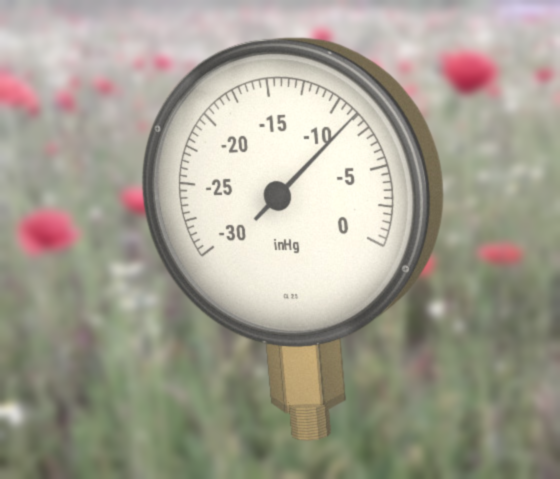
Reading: -8.5 inHg
